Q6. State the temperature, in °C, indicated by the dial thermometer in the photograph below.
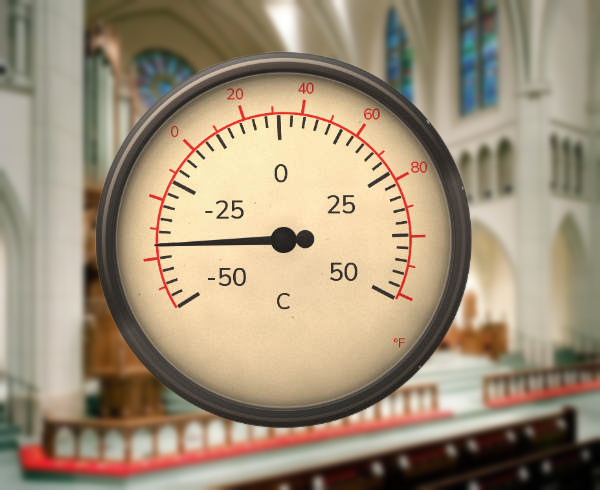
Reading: -37.5 °C
